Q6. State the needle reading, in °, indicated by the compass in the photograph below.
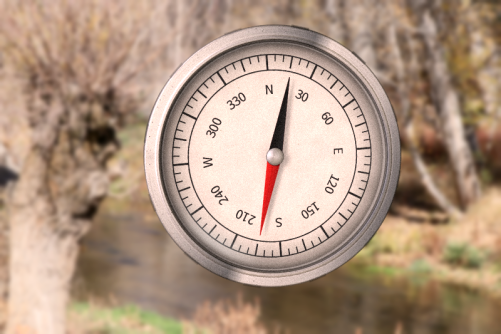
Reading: 195 °
